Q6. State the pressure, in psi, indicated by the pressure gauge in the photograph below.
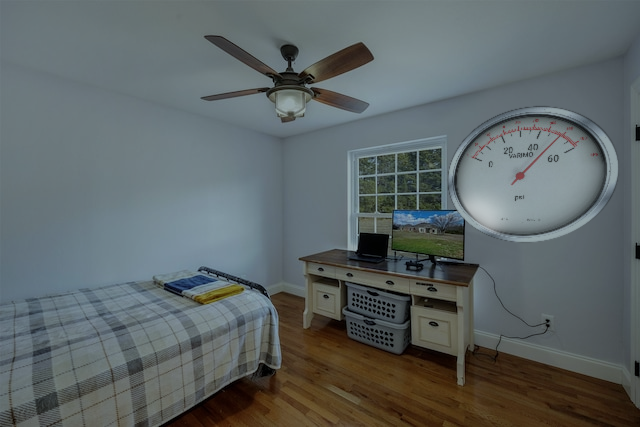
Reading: 50 psi
